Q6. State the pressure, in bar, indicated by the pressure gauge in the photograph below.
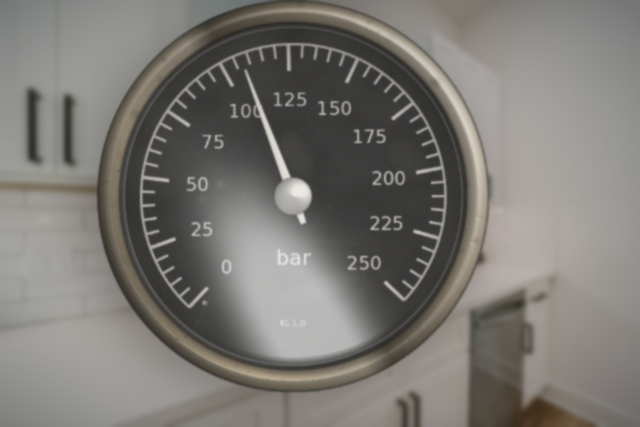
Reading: 107.5 bar
